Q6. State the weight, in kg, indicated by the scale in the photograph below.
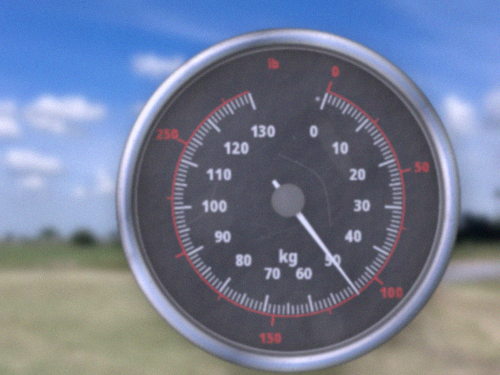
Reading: 50 kg
